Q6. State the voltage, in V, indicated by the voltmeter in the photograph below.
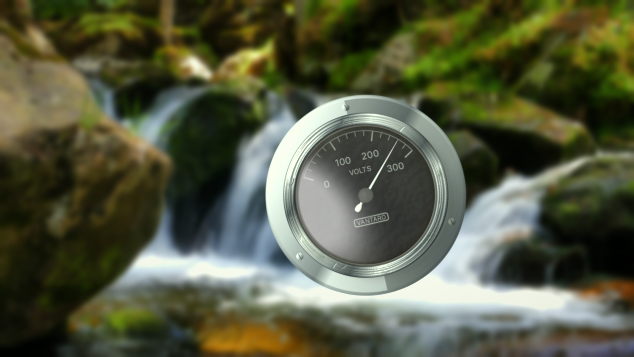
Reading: 260 V
